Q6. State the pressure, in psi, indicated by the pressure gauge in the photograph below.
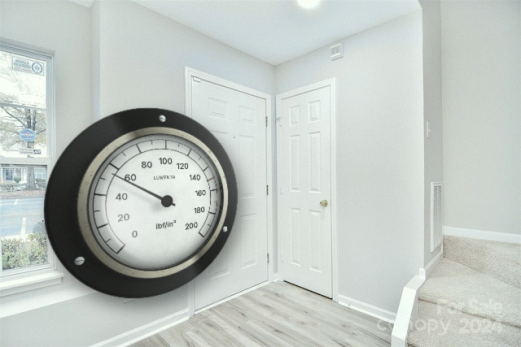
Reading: 55 psi
